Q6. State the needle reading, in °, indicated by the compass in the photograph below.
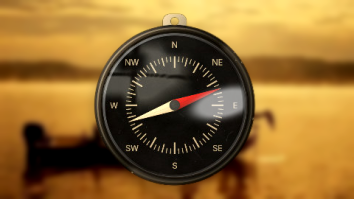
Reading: 70 °
